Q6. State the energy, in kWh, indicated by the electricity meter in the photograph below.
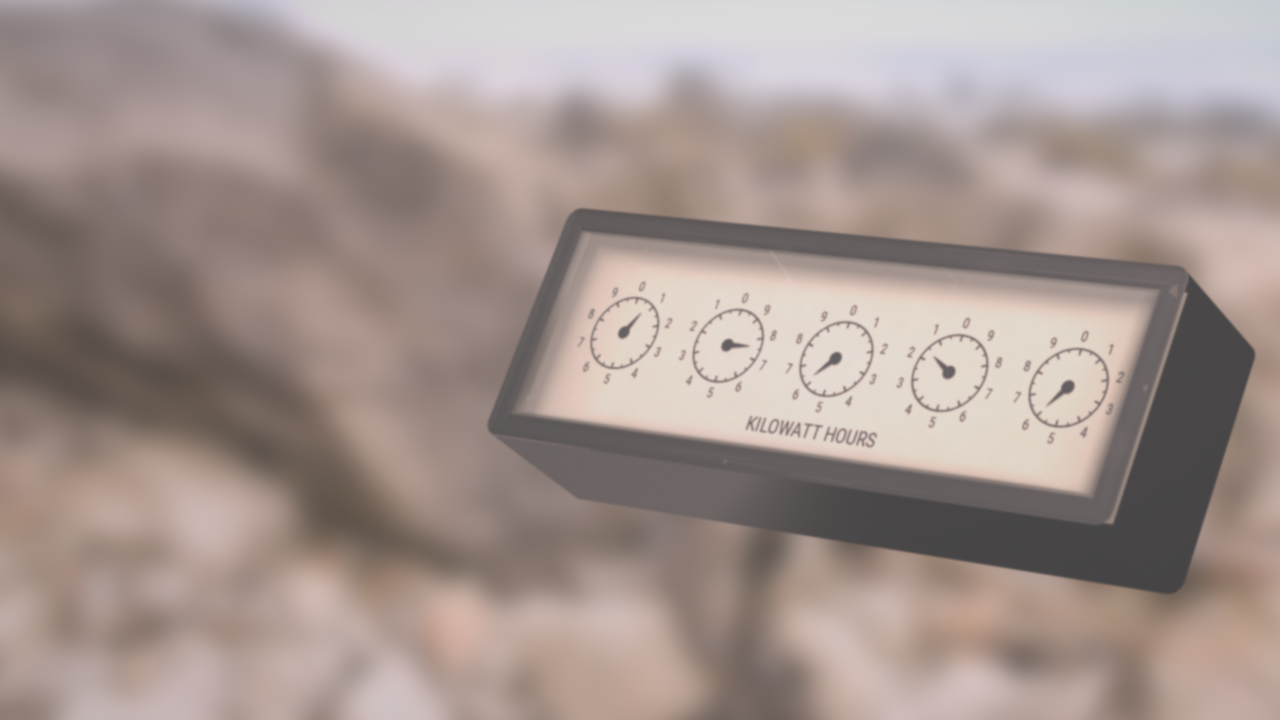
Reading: 7616 kWh
